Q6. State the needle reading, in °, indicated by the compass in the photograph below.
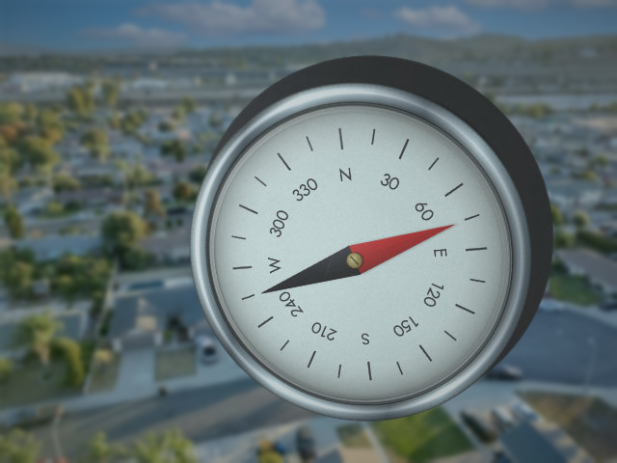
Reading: 75 °
